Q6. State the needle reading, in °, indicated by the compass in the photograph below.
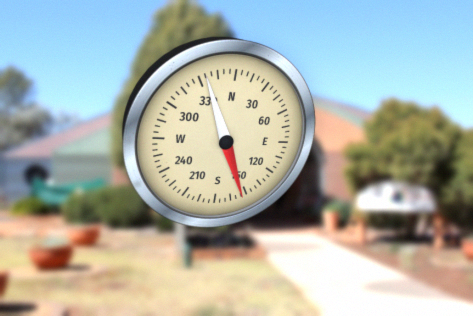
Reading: 155 °
